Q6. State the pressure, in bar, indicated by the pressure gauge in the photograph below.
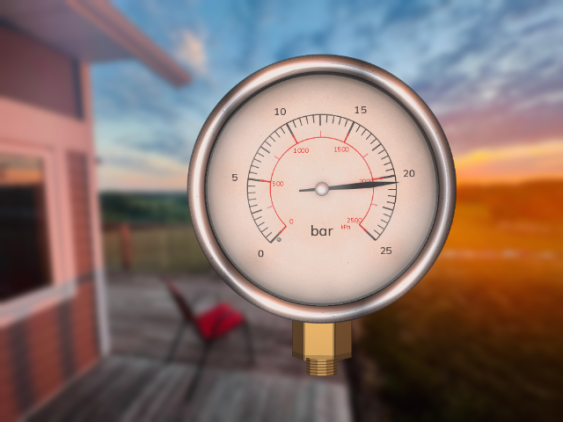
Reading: 20.5 bar
